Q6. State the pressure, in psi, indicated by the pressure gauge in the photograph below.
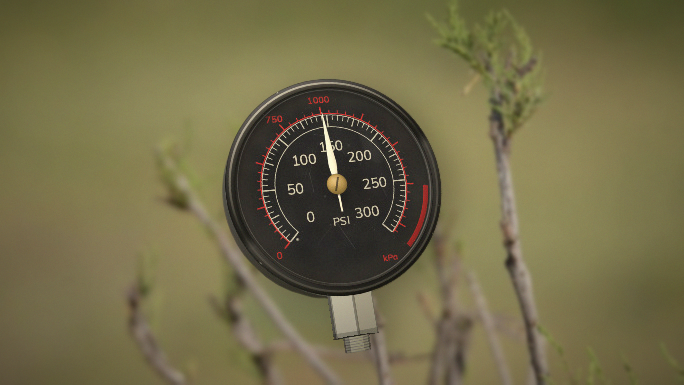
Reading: 145 psi
